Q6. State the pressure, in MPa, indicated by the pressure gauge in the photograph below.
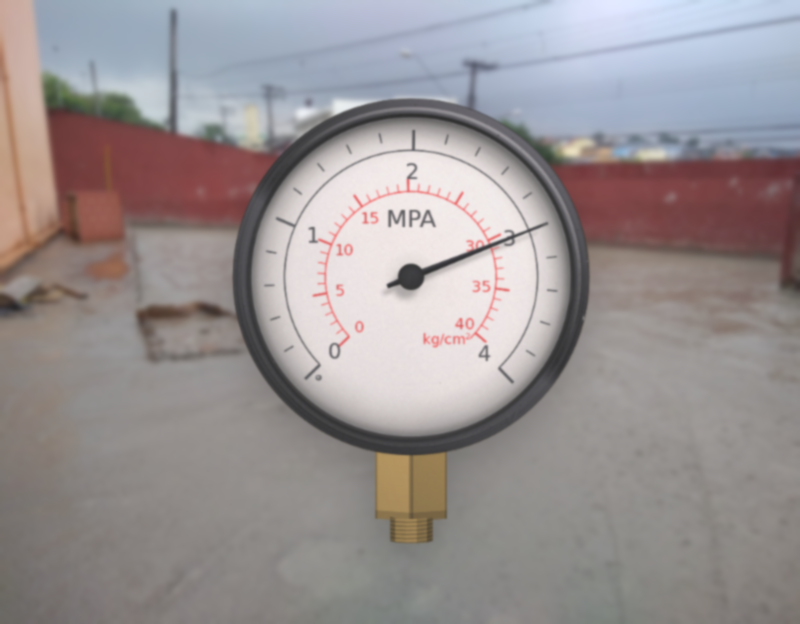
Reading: 3 MPa
